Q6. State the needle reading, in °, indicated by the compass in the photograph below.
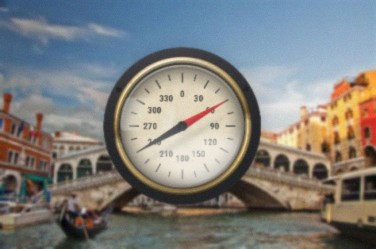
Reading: 60 °
